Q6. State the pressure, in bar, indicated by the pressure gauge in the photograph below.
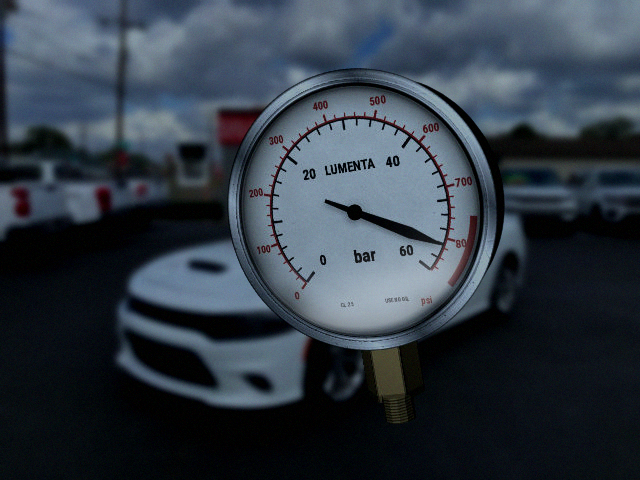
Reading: 56 bar
